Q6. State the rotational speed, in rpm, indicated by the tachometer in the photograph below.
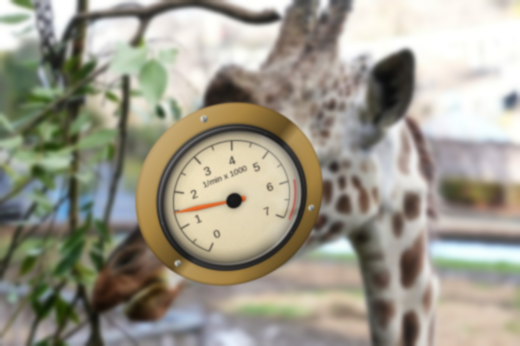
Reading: 1500 rpm
